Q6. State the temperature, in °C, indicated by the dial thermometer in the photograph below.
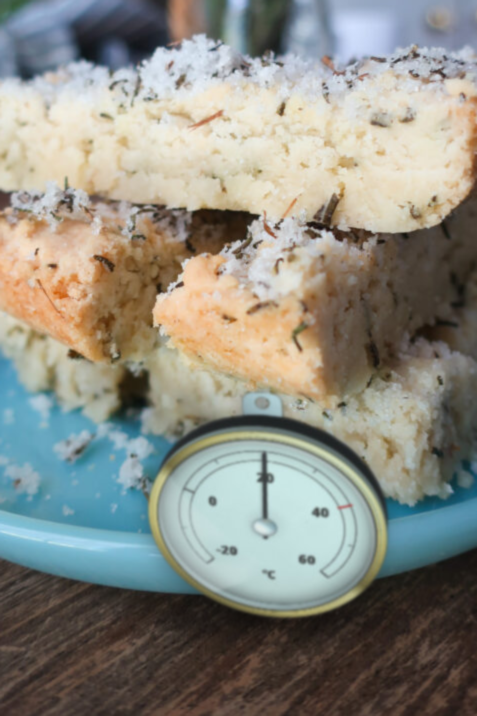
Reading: 20 °C
